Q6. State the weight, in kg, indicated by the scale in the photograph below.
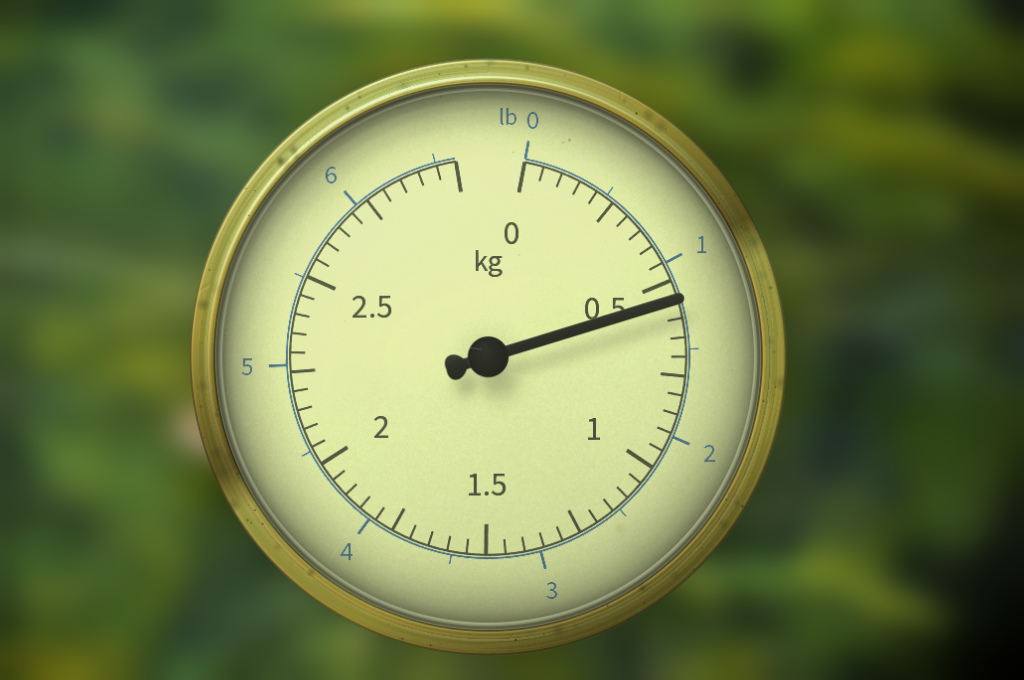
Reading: 0.55 kg
